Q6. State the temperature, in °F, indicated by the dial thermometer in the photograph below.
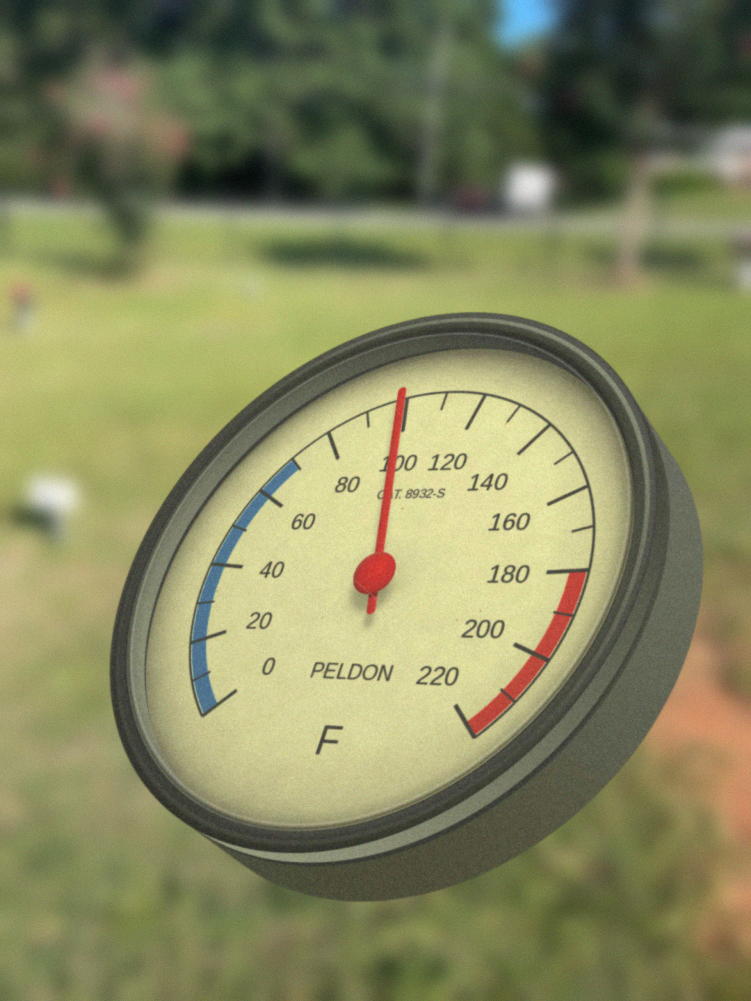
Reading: 100 °F
